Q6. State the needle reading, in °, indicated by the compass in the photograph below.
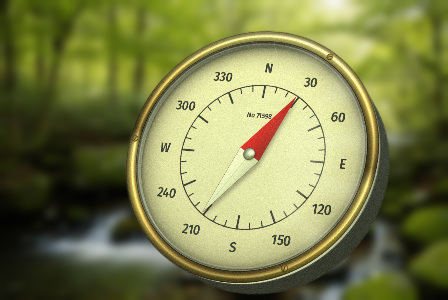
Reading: 30 °
